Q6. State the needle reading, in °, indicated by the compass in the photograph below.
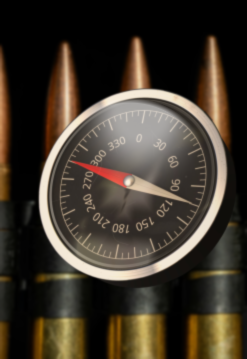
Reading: 285 °
